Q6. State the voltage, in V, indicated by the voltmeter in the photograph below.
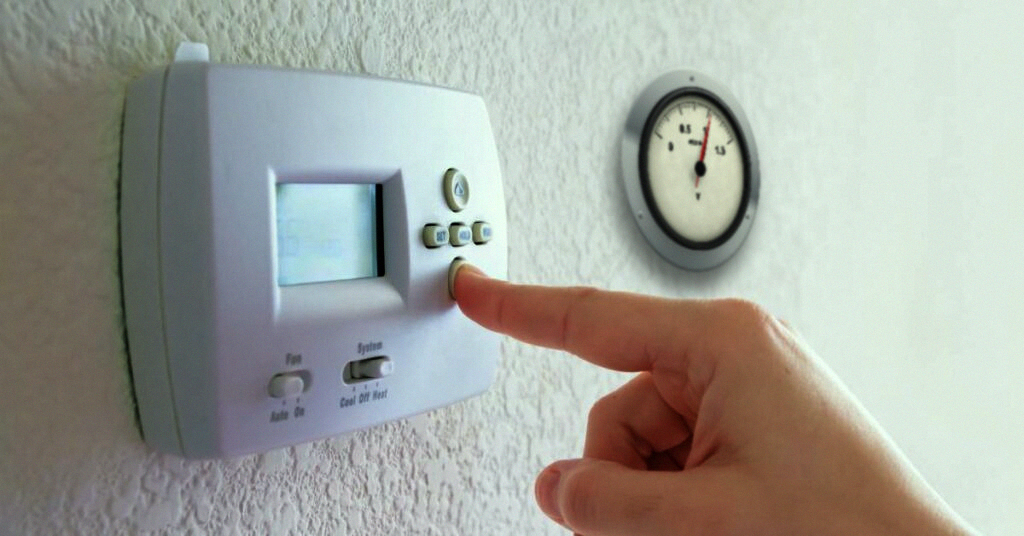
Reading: 1 V
